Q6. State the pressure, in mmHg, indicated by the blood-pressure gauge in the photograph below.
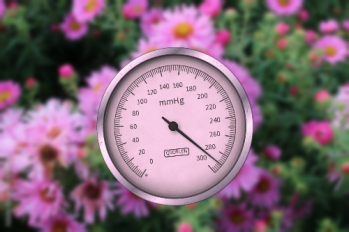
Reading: 290 mmHg
